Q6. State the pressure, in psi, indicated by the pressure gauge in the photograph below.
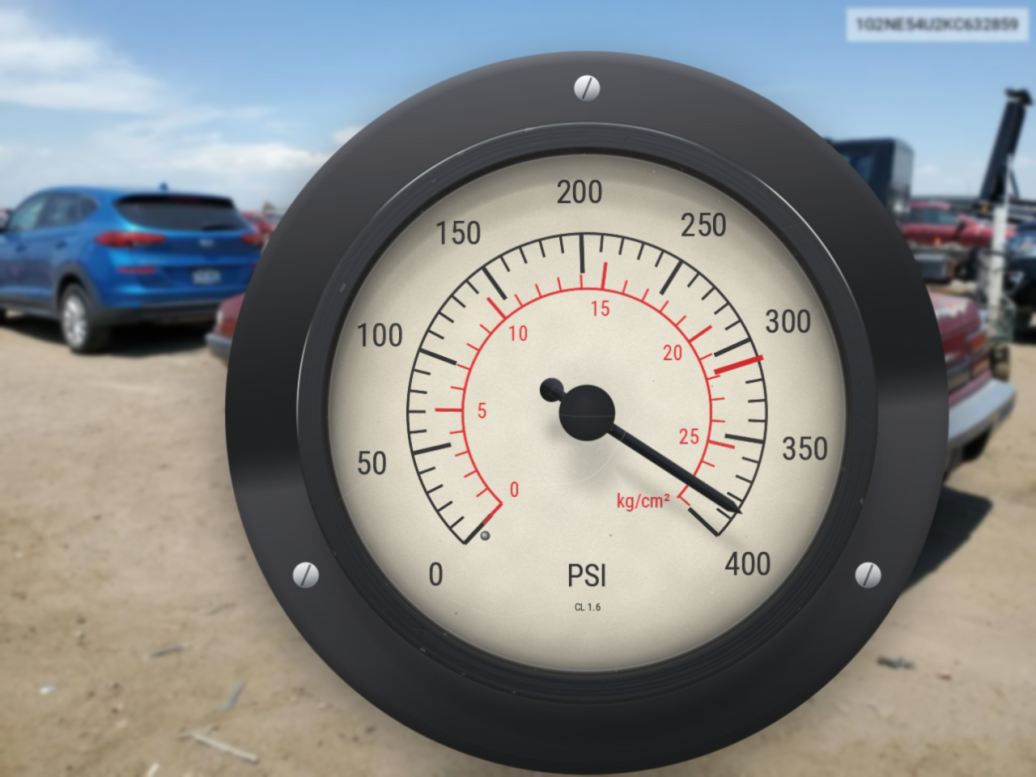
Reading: 385 psi
